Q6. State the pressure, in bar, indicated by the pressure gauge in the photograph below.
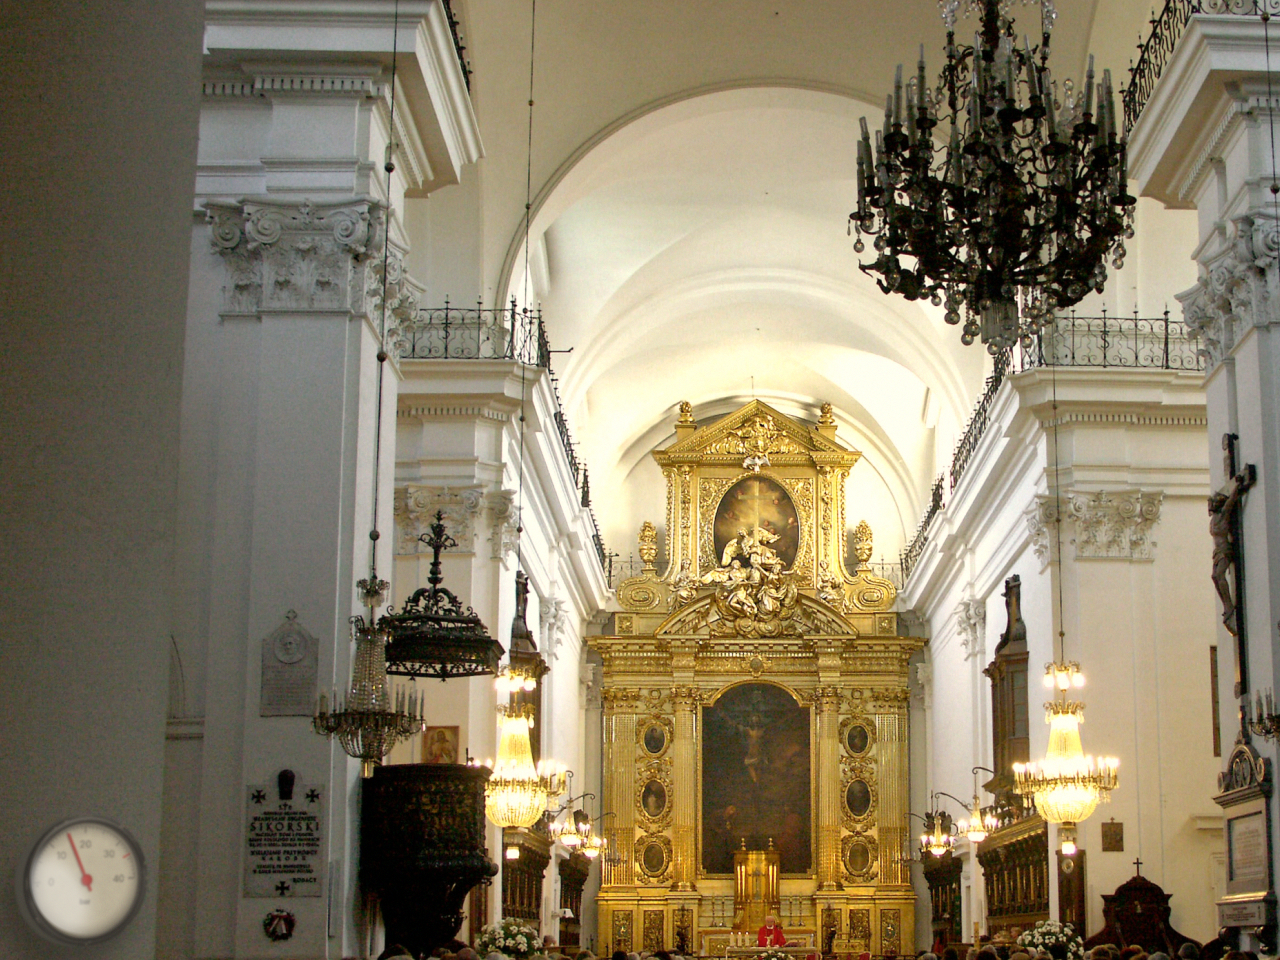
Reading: 15 bar
